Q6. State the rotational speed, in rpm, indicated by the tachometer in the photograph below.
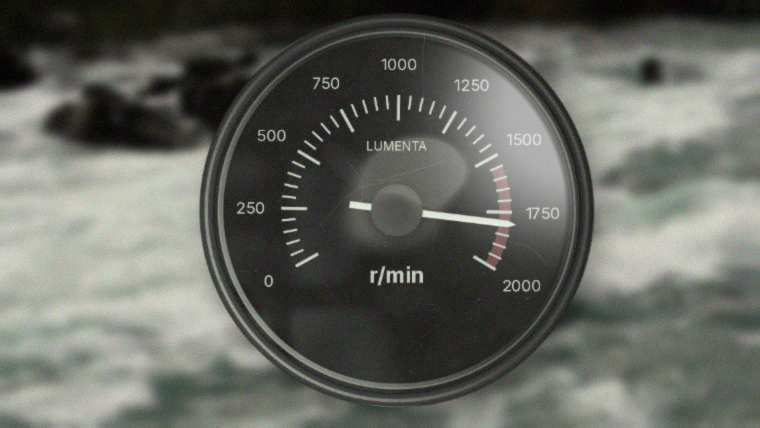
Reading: 1800 rpm
